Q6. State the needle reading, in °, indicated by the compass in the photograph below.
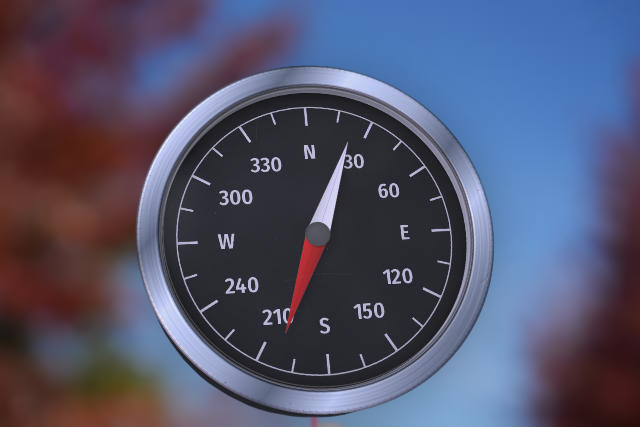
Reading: 202.5 °
